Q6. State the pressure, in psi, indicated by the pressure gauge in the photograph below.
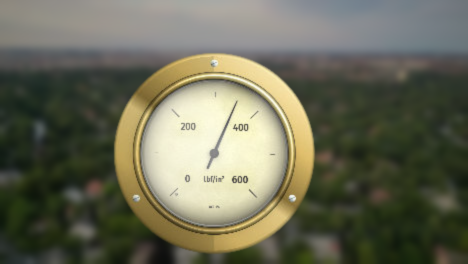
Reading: 350 psi
